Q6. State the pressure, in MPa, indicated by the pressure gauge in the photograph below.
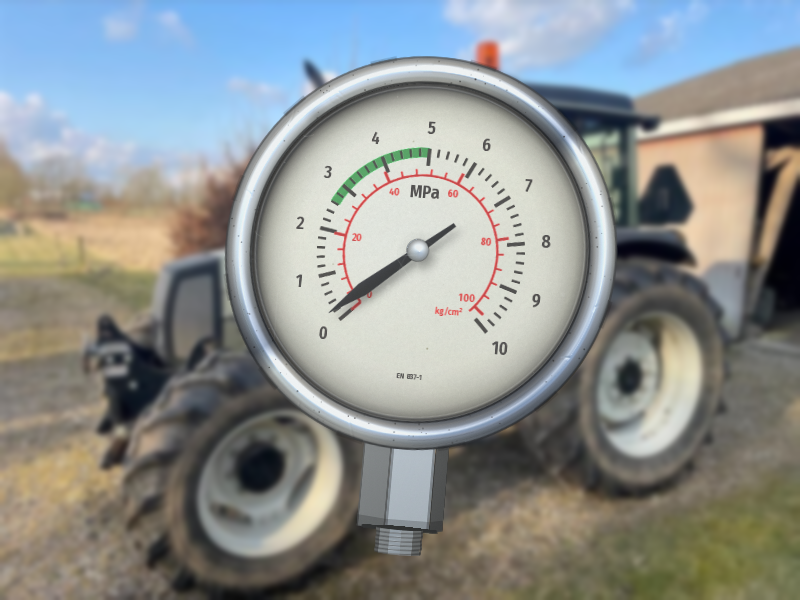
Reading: 0.2 MPa
